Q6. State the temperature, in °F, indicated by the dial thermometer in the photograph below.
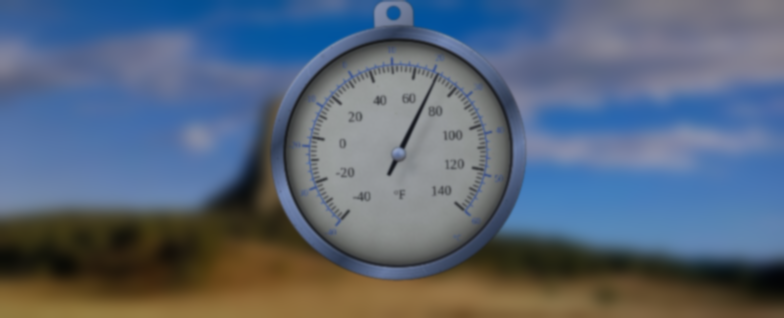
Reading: 70 °F
